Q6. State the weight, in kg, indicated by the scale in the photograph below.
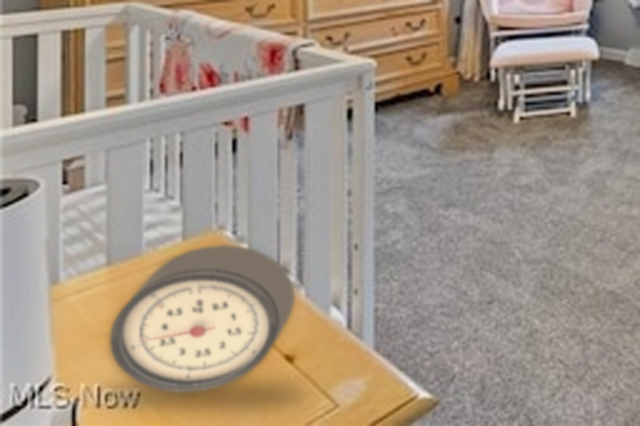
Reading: 3.75 kg
